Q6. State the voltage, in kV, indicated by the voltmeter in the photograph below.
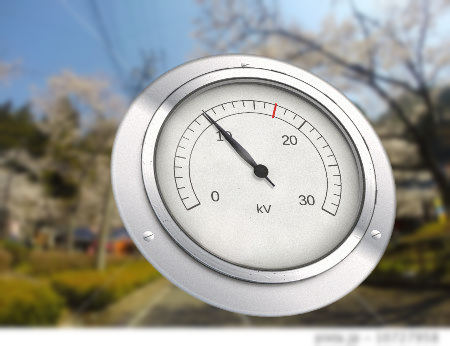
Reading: 10 kV
